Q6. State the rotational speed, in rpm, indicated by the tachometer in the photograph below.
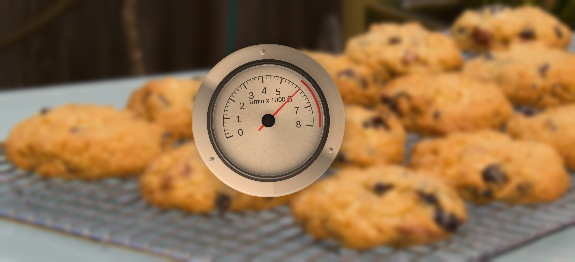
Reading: 6000 rpm
